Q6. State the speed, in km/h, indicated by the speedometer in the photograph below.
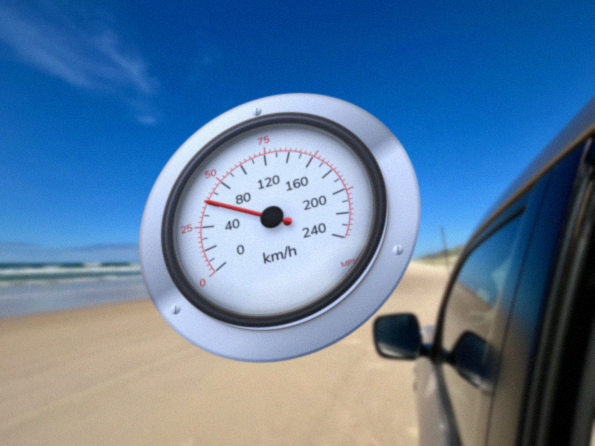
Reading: 60 km/h
